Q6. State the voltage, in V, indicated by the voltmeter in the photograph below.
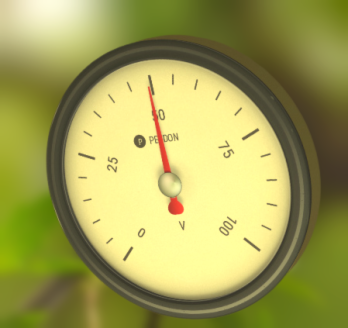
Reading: 50 V
